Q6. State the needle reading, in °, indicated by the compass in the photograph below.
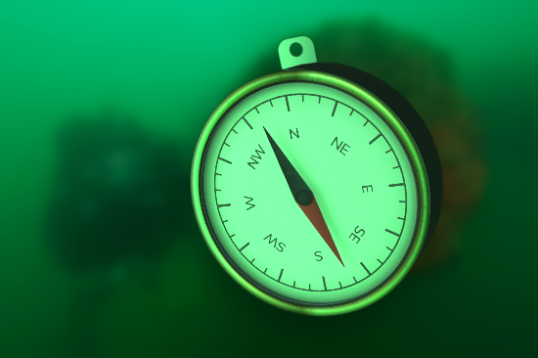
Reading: 160 °
